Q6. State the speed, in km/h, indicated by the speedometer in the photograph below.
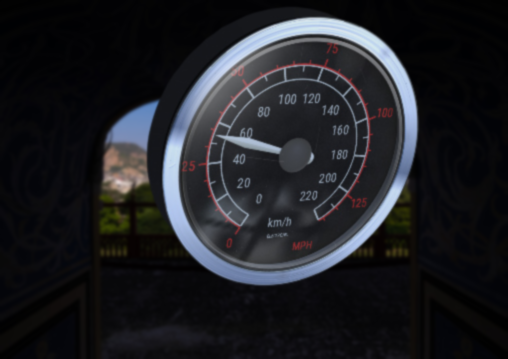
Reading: 55 km/h
